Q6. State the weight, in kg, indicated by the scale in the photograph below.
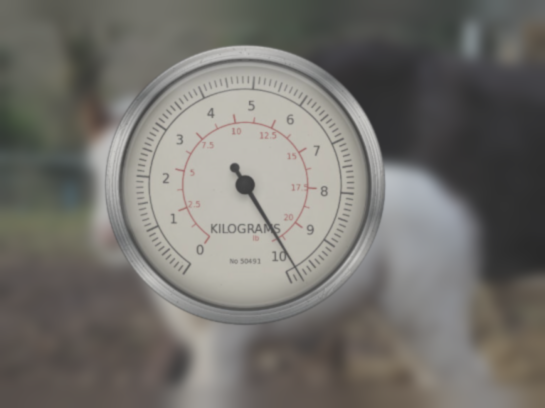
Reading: 9.8 kg
